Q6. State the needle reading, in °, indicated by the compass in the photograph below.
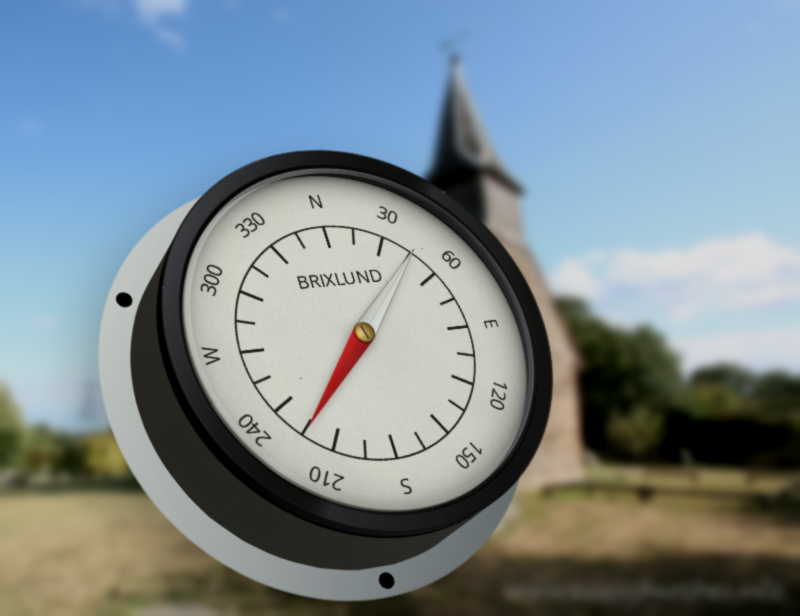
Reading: 225 °
